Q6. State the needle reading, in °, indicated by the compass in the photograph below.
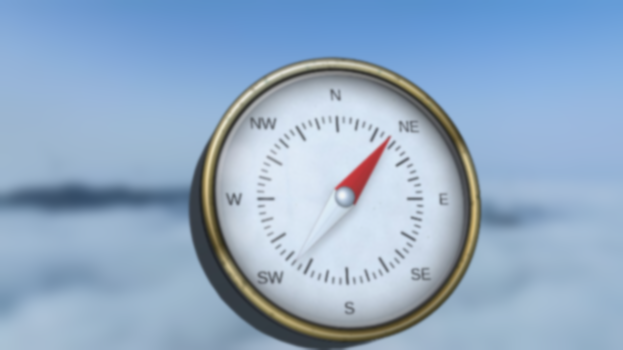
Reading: 40 °
